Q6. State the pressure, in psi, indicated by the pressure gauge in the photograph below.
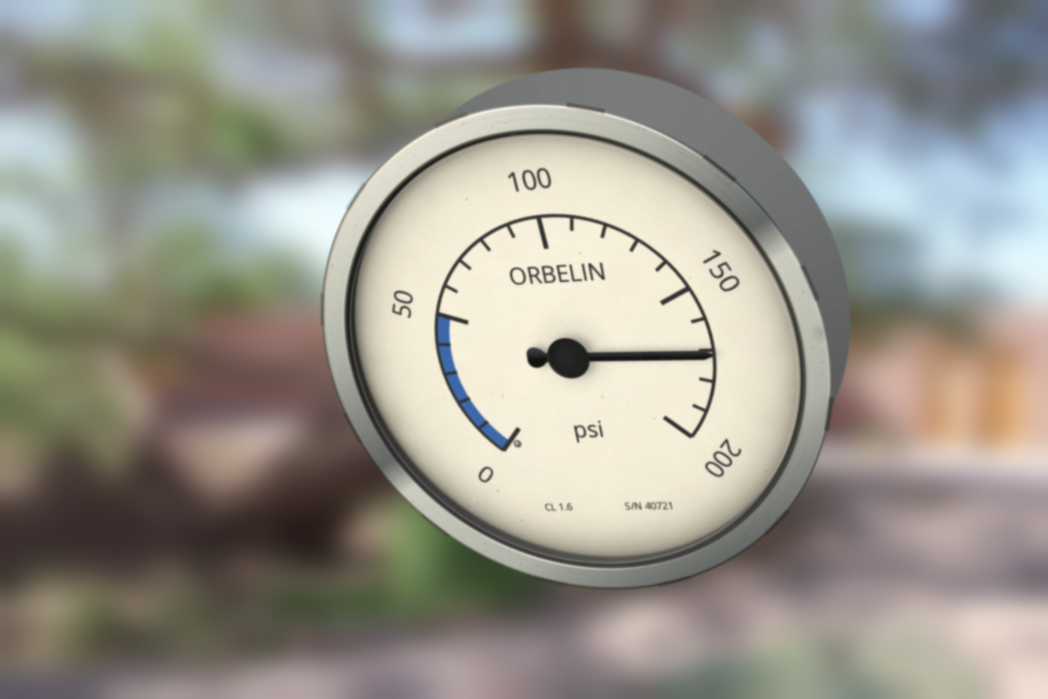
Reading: 170 psi
